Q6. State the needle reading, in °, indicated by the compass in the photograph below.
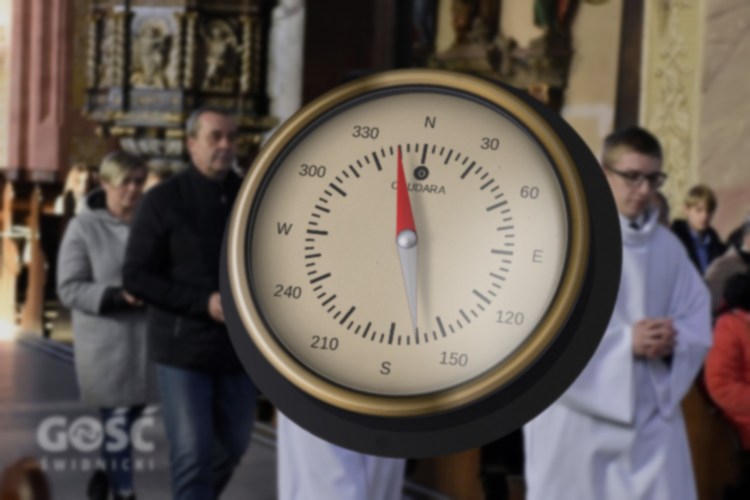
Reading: 345 °
